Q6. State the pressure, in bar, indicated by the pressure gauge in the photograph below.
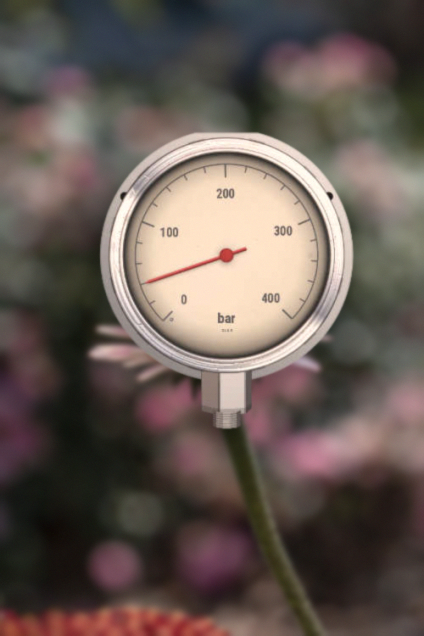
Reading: 40 bar
